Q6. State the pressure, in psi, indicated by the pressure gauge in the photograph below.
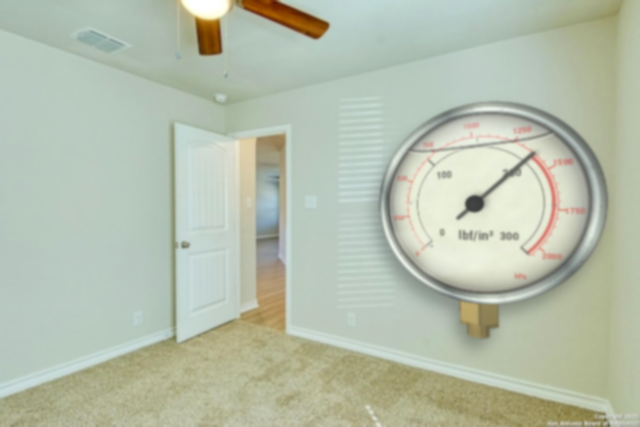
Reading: 200 psi
